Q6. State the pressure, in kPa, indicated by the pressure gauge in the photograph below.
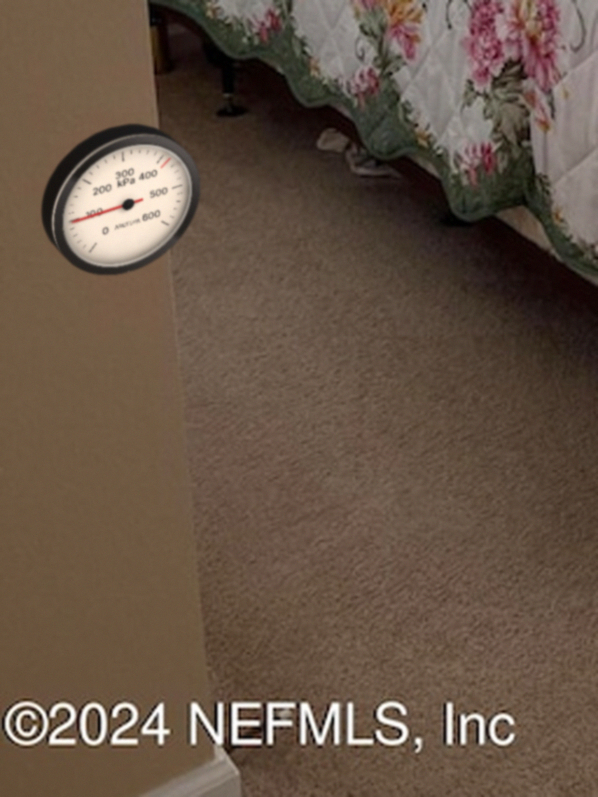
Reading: 100 kPa
